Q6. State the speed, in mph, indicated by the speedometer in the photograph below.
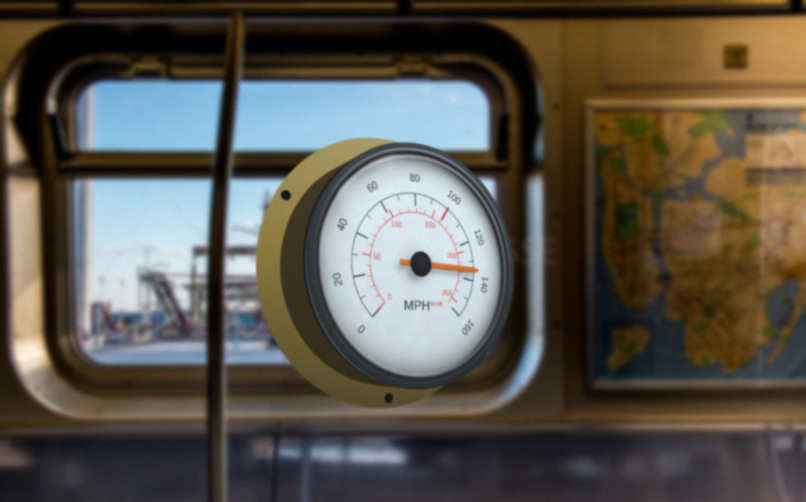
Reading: 135 mph
